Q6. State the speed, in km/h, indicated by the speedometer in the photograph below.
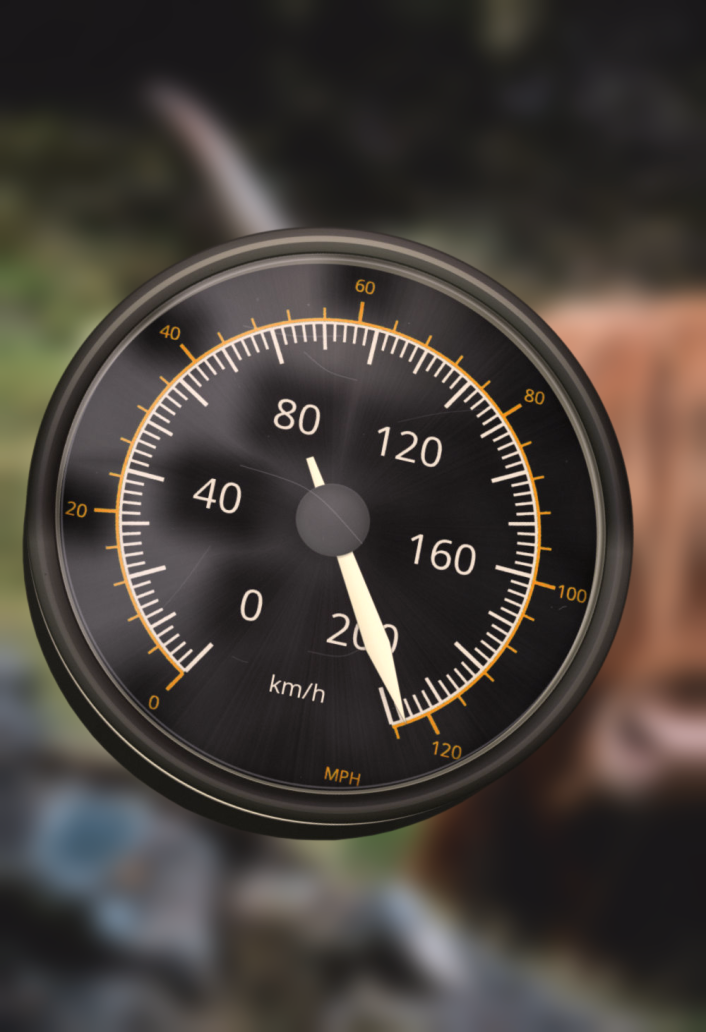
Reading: 198 km/h
